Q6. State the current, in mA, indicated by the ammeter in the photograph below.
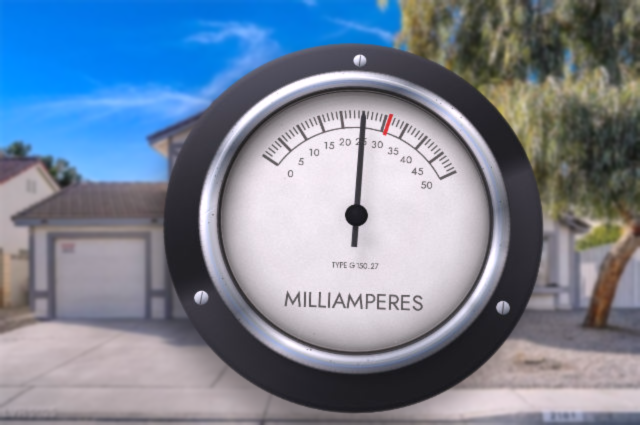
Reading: 25 mA
